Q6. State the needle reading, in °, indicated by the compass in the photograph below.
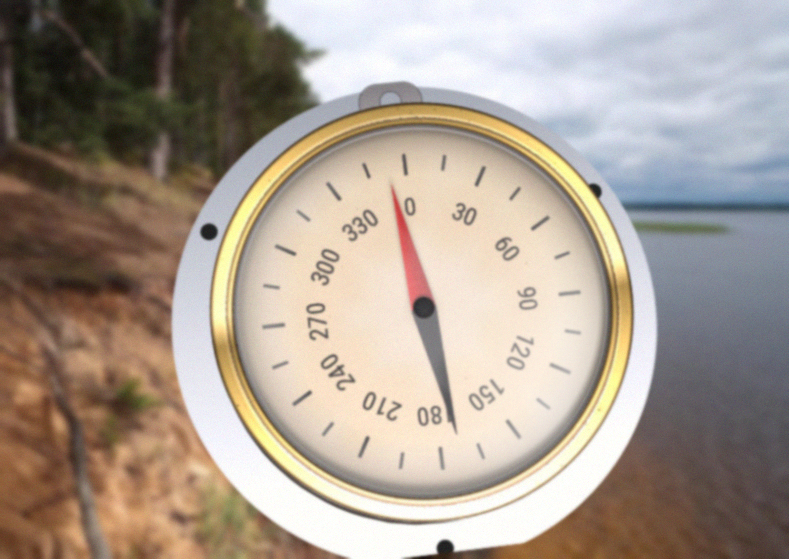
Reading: 352.5 °
